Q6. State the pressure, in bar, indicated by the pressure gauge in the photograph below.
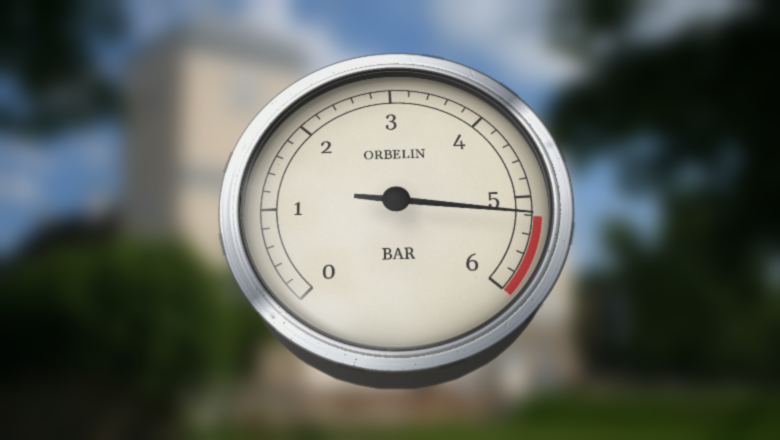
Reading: 5.2 bar
